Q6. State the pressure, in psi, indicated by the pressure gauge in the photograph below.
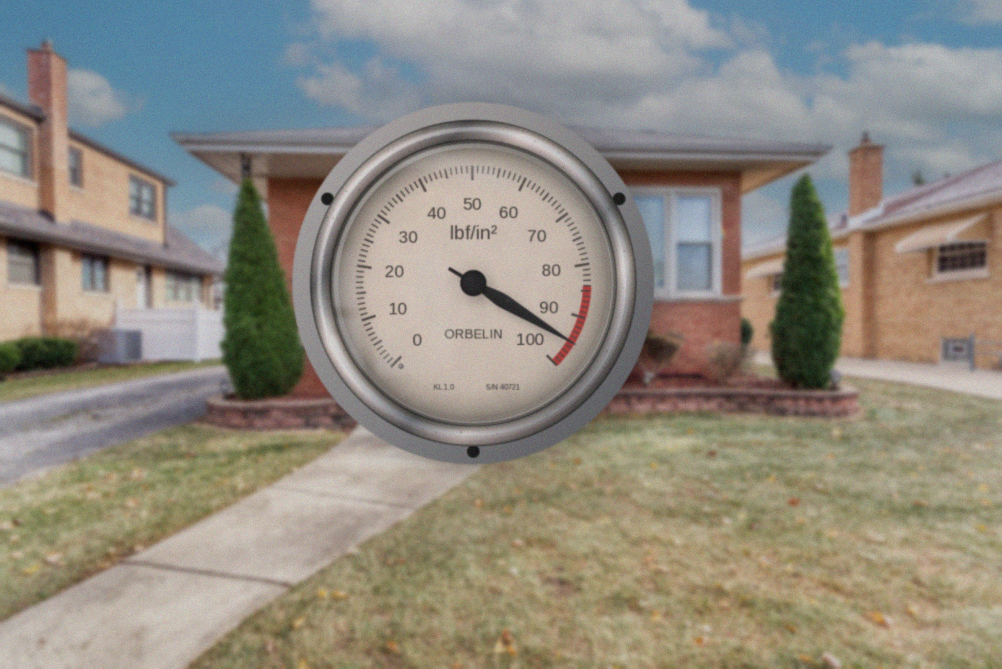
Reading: 95 psi
